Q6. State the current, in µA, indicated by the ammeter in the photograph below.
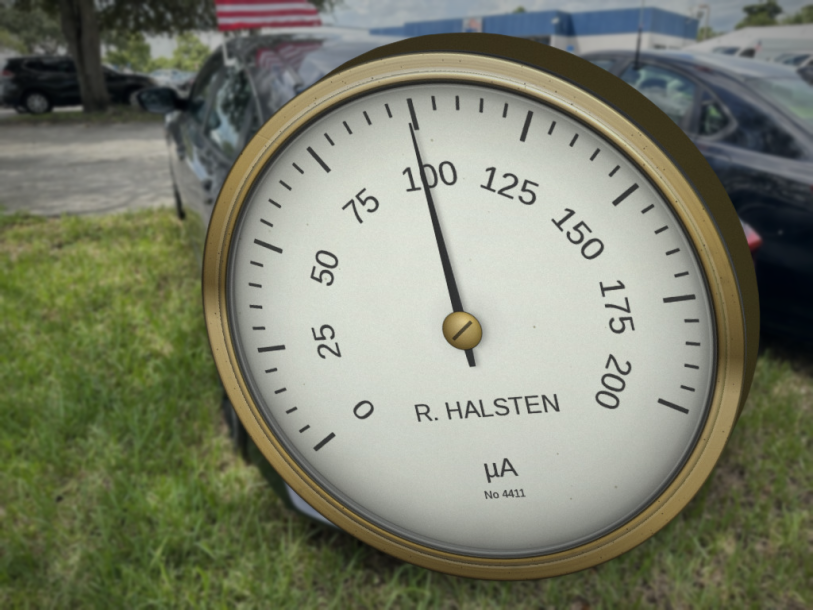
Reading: 100 µA
